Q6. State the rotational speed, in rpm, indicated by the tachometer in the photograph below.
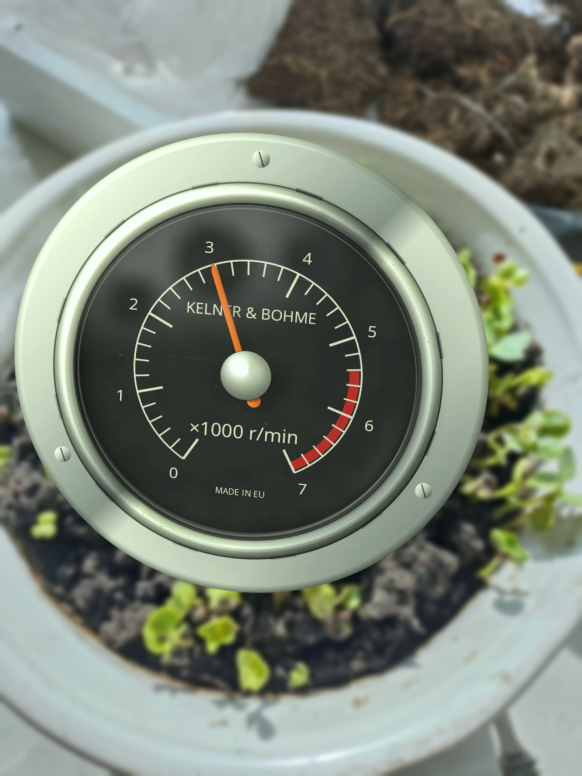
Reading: 3000 rpm
